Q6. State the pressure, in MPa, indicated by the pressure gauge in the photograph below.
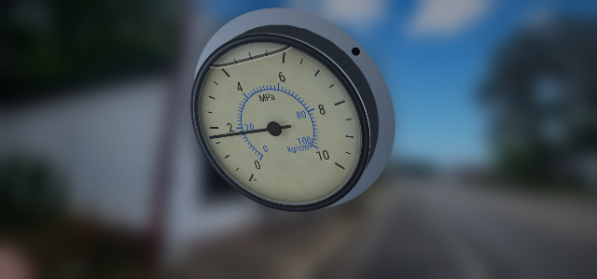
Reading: 1.75 MPa
